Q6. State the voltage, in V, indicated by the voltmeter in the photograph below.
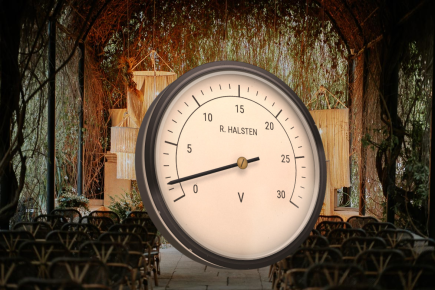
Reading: 1.5 V
